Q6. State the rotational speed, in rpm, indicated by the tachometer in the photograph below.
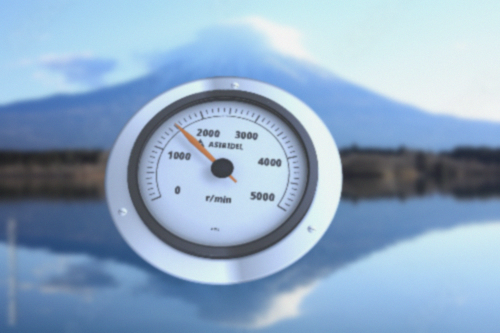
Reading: 1500 rpm
